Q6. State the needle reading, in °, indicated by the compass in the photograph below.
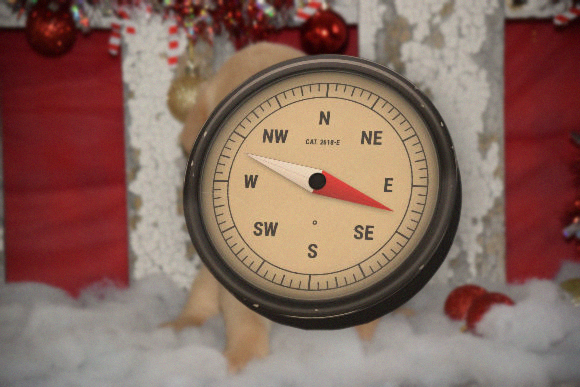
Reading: 110 °
